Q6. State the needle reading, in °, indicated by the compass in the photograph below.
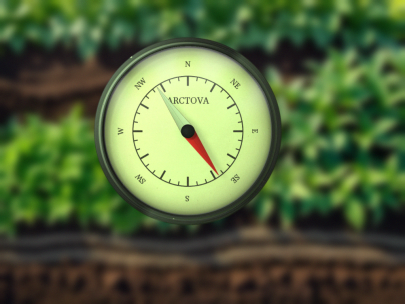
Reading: 145 °
